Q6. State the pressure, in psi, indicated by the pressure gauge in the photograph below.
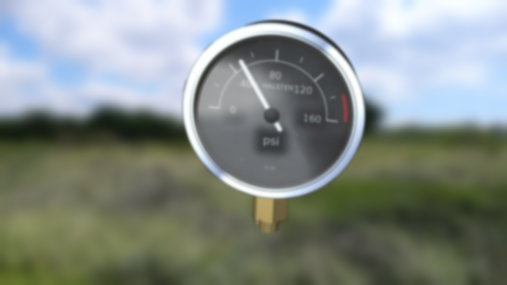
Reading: 50 psi
